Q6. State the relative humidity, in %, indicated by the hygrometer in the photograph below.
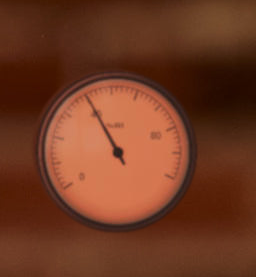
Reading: 40 %
